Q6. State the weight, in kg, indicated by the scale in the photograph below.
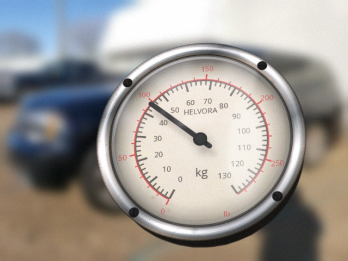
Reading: 44 kg
